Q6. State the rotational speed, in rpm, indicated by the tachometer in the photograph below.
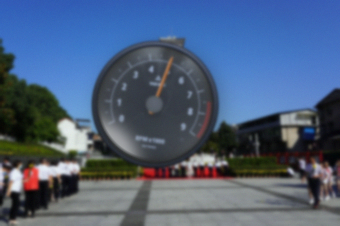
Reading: 5000 rpm
